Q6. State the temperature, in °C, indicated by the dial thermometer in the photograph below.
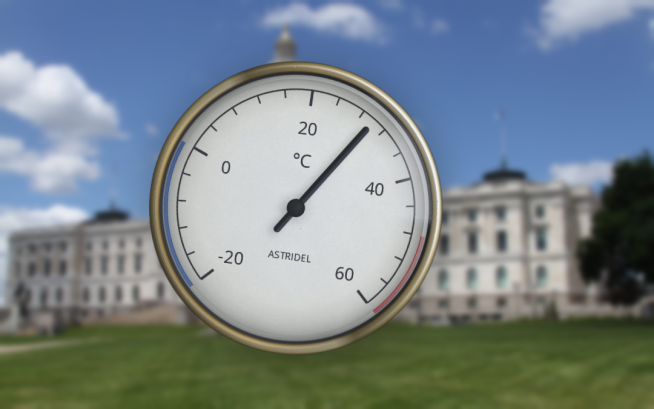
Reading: 30 °C
